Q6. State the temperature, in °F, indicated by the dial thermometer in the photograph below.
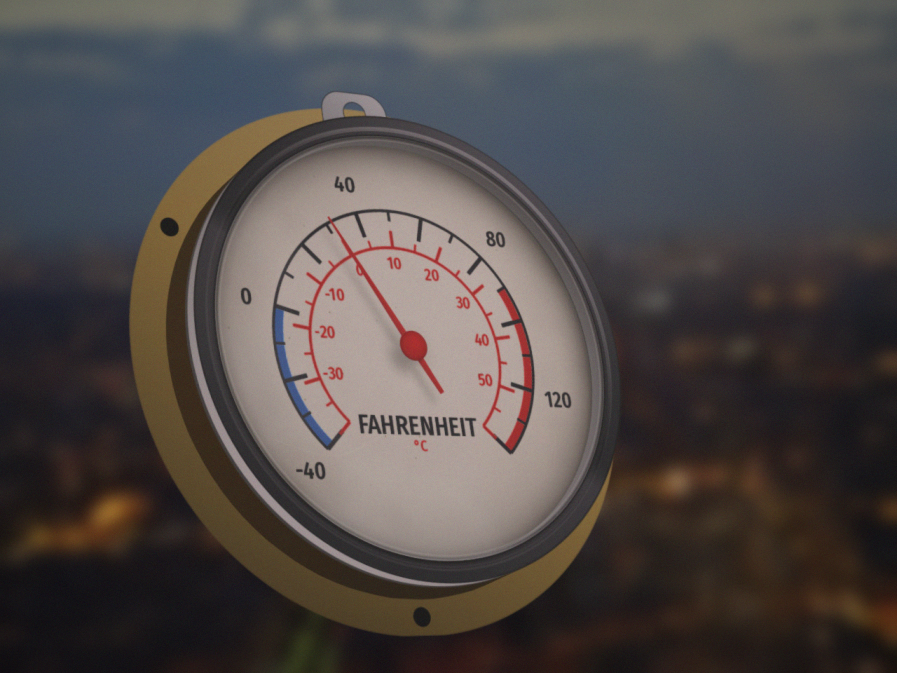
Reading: 30 °F
